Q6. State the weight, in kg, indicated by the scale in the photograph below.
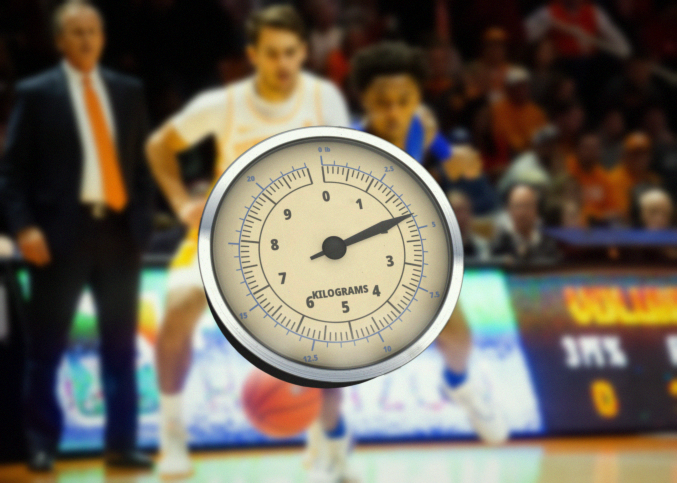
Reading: 2 kg
